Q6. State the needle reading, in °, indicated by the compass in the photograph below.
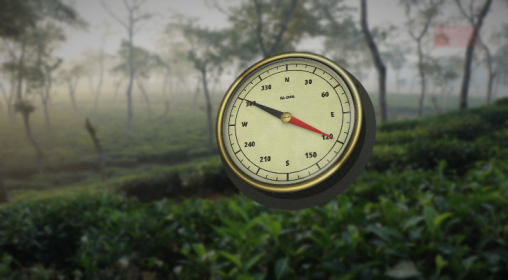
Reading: 120 °
